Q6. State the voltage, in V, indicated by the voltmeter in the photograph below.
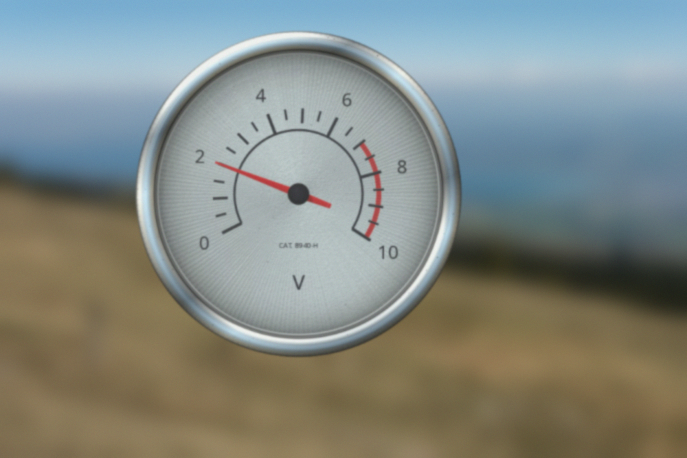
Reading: 2 V
